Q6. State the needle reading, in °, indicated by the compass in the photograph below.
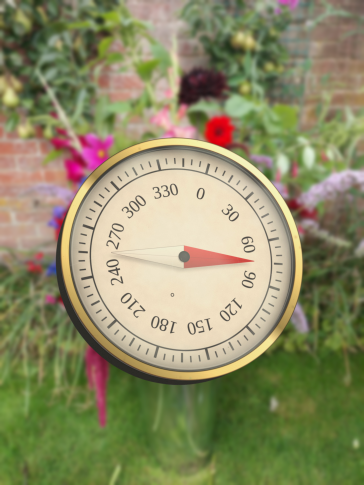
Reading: 75 °
